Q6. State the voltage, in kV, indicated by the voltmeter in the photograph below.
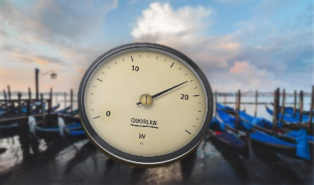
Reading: 18 kV
